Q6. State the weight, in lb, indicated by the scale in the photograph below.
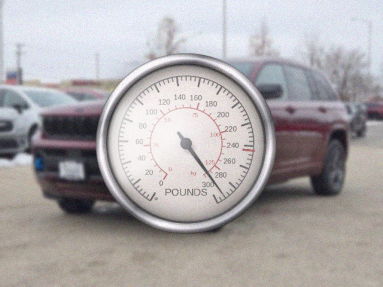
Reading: 292 lb
